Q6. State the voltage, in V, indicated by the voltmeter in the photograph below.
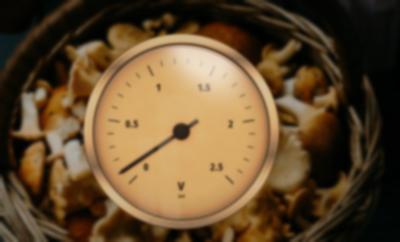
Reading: 0.1 V
